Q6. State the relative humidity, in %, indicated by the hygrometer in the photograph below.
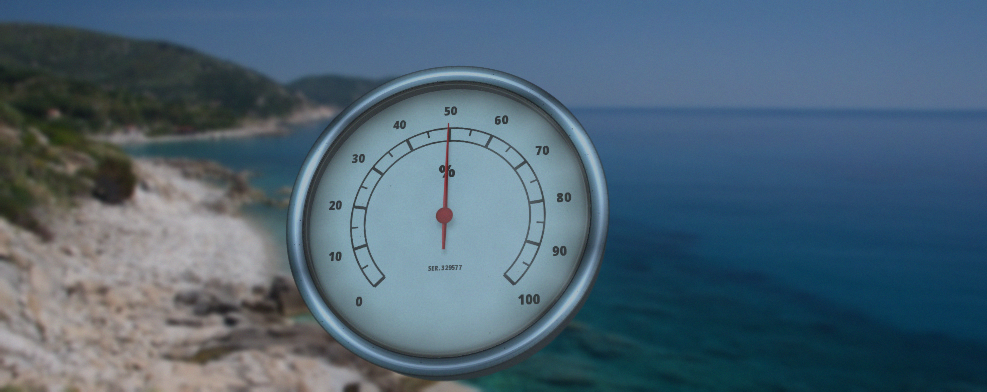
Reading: 50 %
